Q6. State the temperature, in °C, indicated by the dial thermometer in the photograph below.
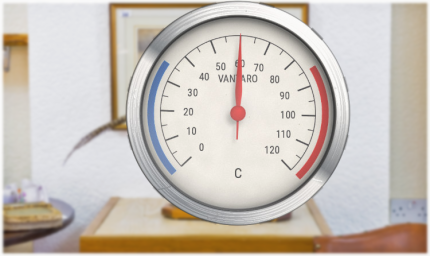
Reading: 60 °C
